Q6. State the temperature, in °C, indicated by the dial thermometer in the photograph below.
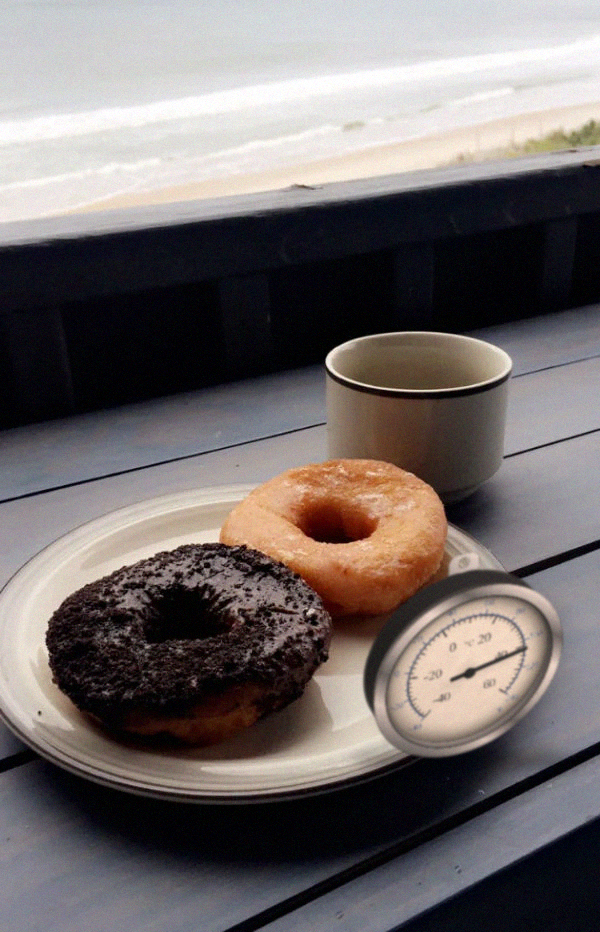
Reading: 40 °C
